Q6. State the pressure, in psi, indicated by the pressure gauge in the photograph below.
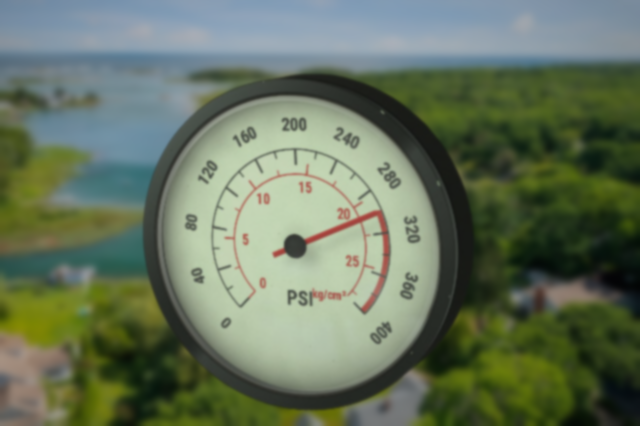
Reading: 300 psi
